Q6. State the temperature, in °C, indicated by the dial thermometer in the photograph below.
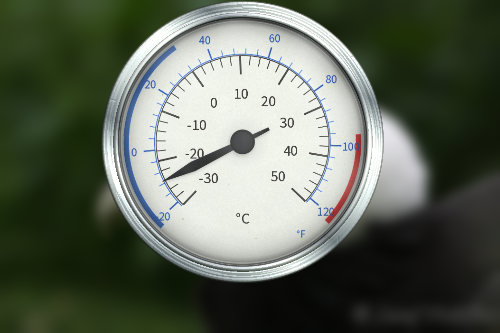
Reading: -24 °C
